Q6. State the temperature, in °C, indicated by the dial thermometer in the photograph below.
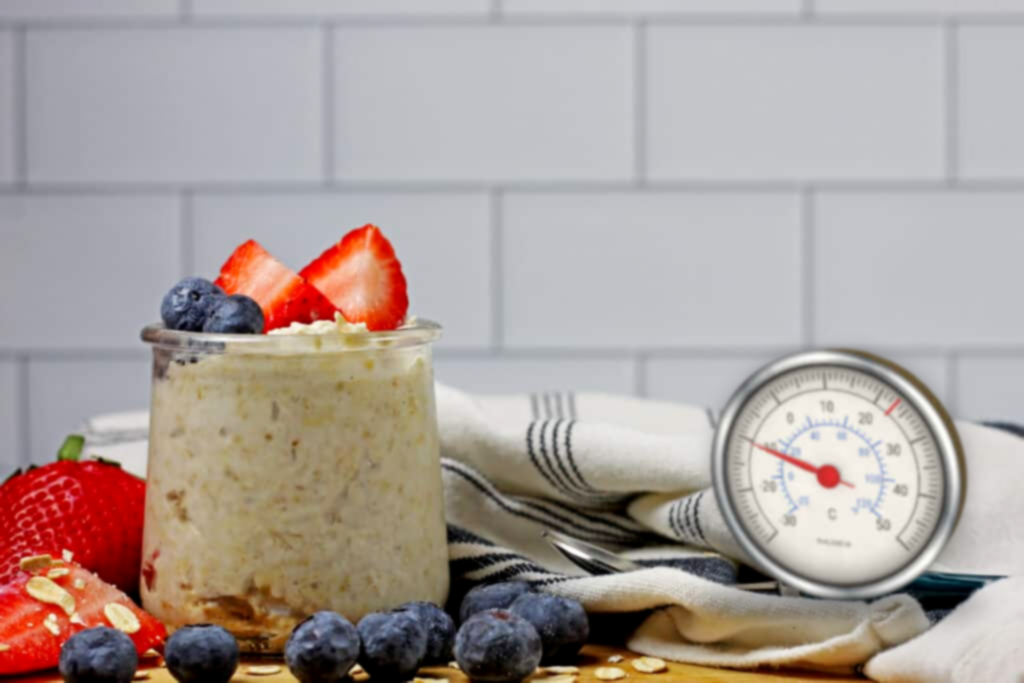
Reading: -10 °C
